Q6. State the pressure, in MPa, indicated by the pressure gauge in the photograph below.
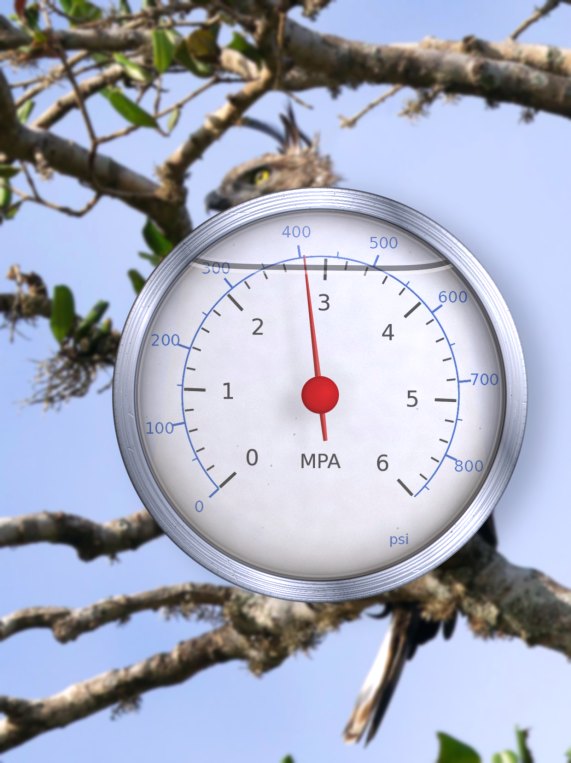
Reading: 2.8 MPa
